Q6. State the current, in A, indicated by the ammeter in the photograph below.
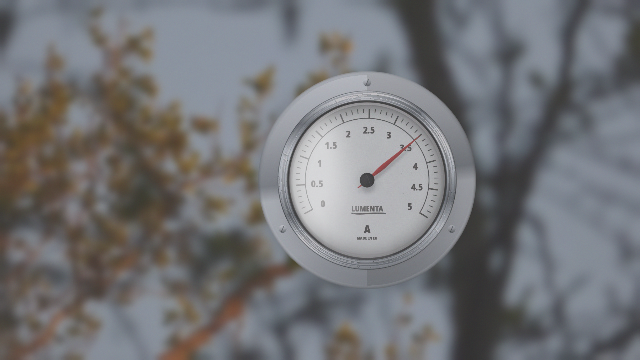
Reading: 3.5 A
